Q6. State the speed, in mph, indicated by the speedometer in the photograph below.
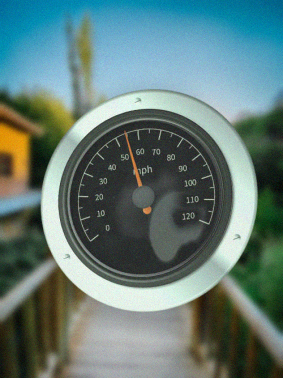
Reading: 55 mph
